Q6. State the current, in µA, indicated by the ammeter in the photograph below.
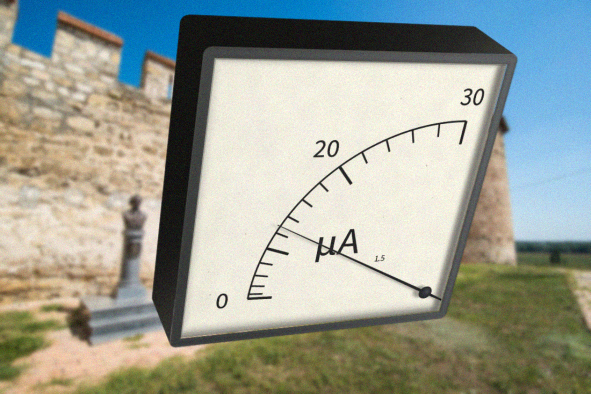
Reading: 13 µA
